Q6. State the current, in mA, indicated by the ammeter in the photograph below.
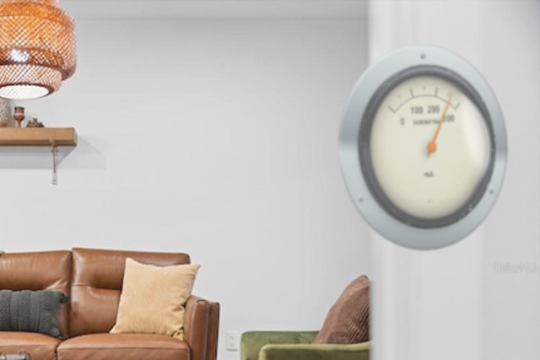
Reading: 250 mA
